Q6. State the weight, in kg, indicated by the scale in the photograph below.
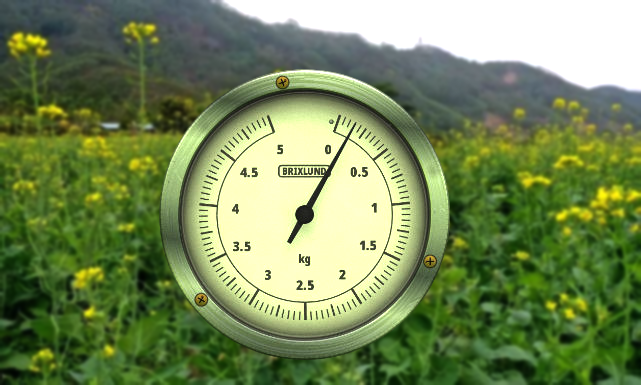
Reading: 0.15 kg
